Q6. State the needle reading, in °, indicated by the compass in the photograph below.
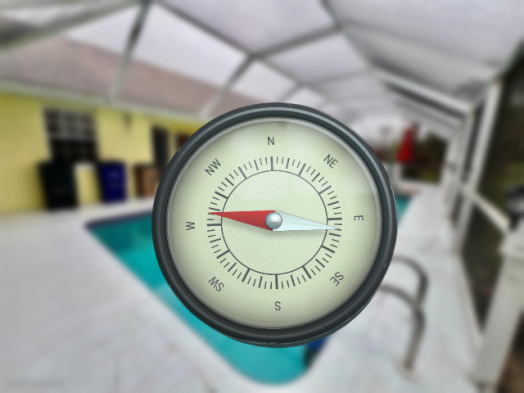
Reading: 280 °
